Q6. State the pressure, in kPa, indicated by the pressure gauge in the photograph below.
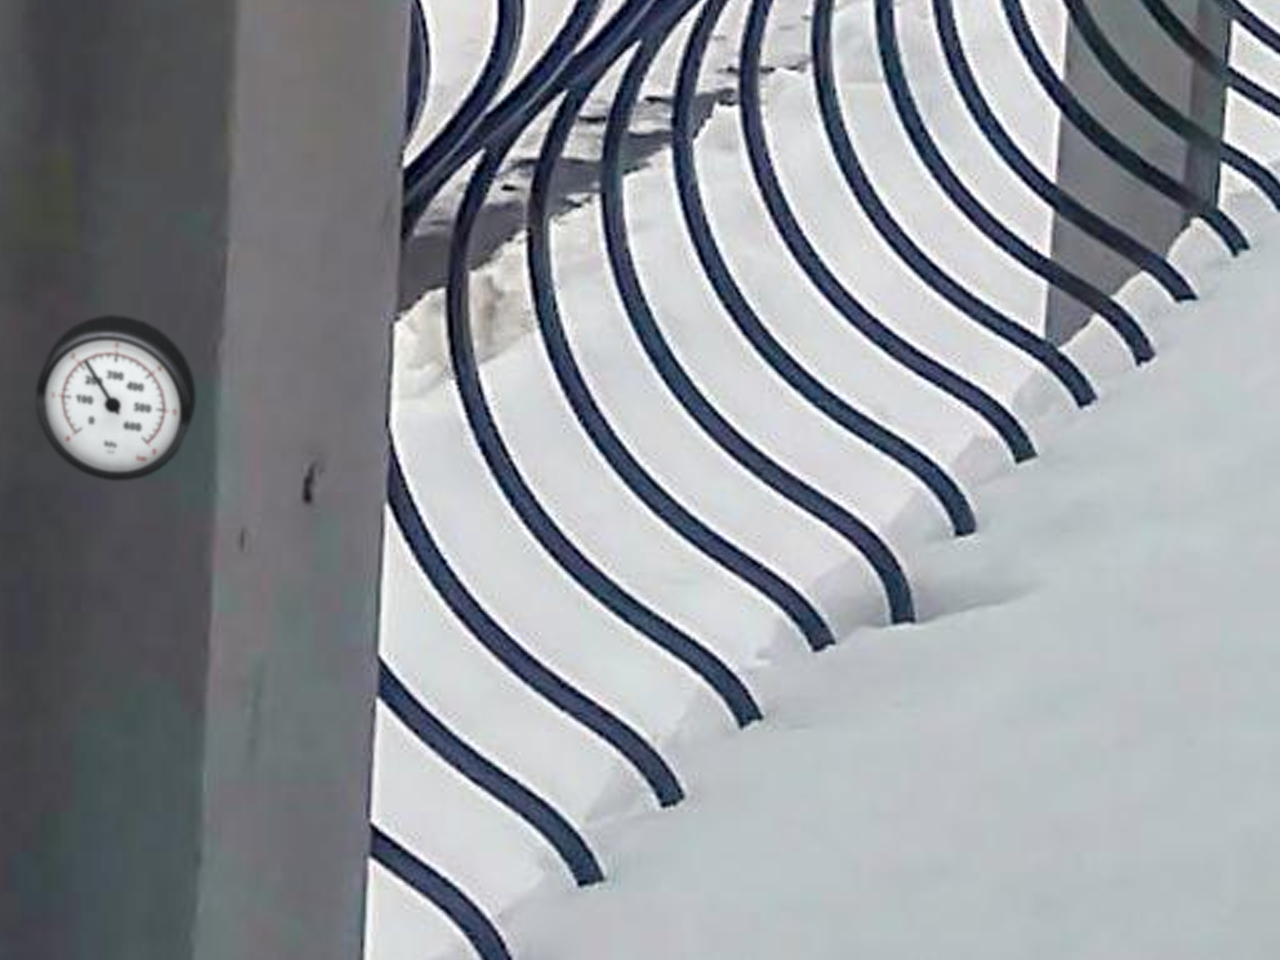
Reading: 220 kPa
